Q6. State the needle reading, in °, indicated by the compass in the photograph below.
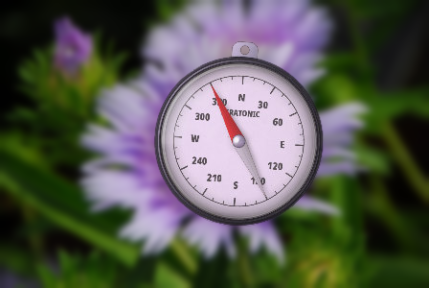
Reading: 330 °
